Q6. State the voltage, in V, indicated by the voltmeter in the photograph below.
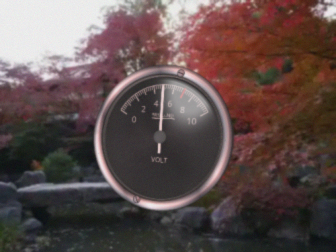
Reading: 5 V
